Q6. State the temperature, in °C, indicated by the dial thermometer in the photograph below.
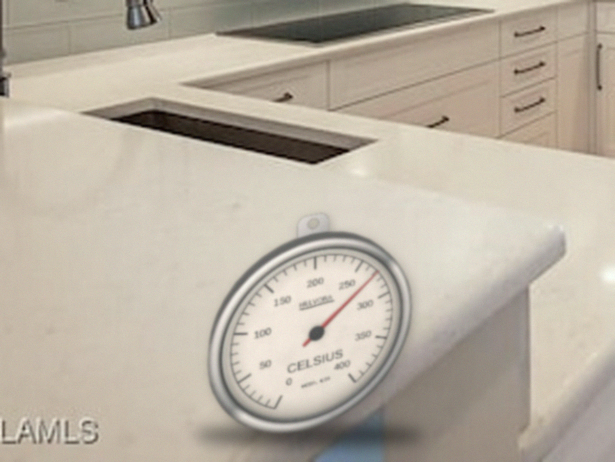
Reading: 270 °C
